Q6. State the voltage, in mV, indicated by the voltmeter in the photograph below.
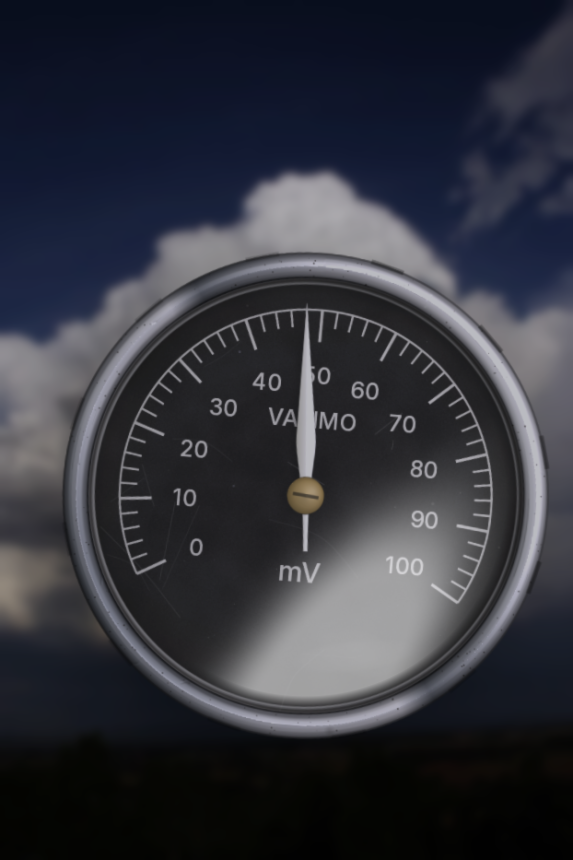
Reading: 48 mV
